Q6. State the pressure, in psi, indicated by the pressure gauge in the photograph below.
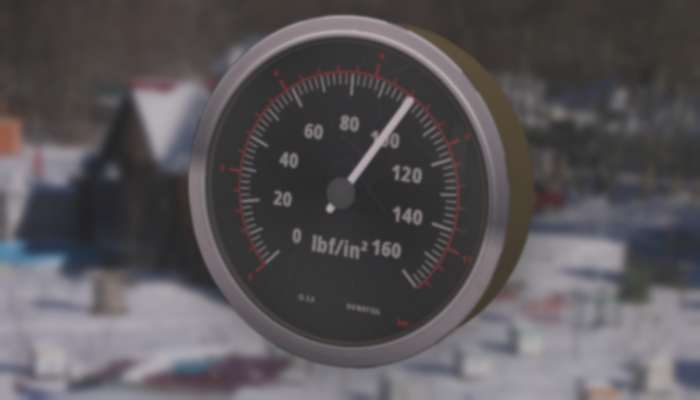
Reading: 100 psi
